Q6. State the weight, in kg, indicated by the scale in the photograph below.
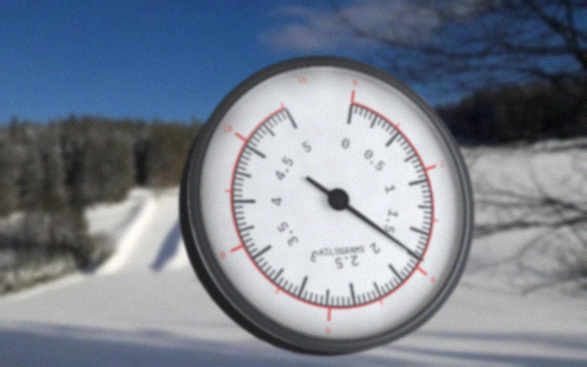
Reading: 1.75 kg
